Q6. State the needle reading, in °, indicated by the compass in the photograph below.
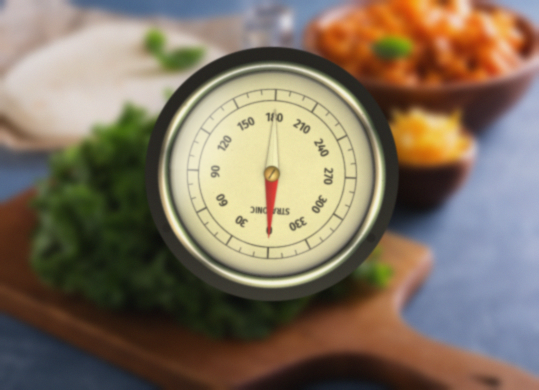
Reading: 0 °
